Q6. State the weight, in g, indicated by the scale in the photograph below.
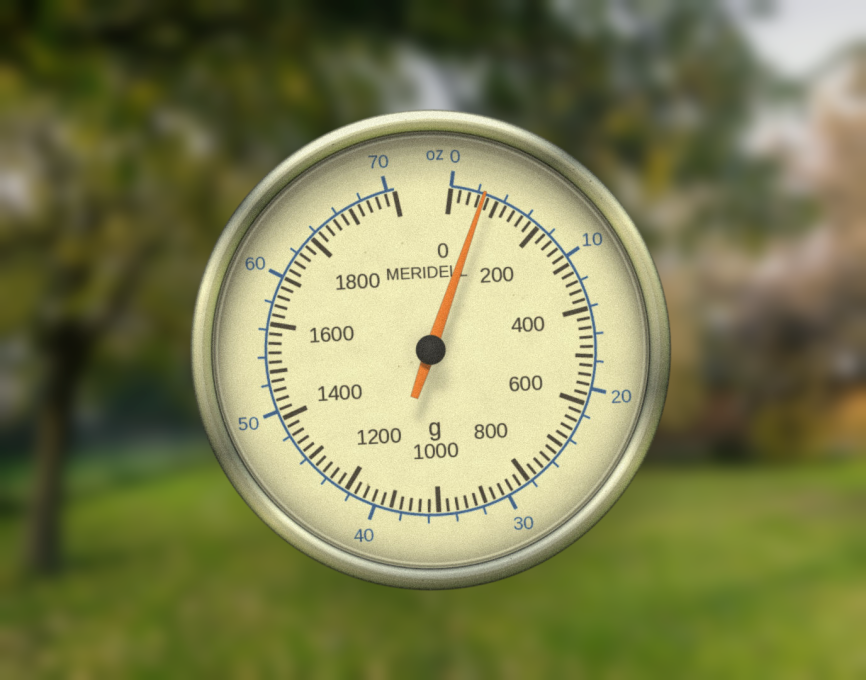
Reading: 70 g
